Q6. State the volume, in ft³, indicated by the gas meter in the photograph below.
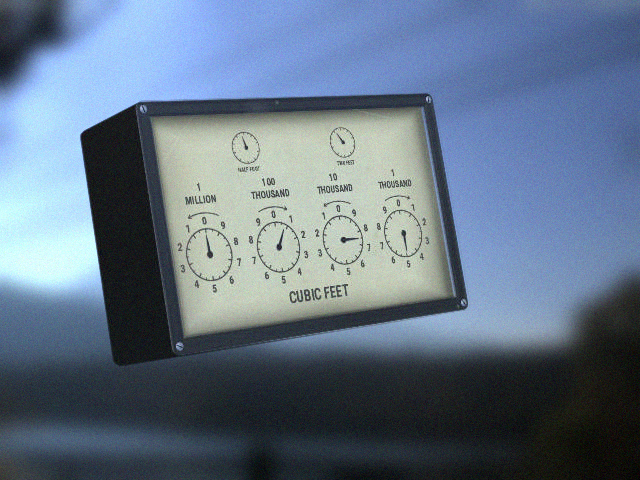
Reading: 7500 ft³
